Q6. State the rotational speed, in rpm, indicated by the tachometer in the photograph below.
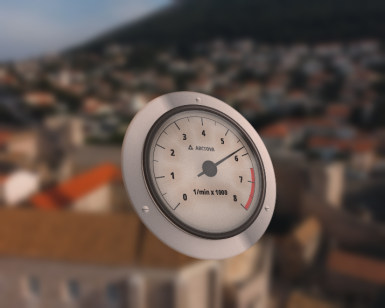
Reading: 5750 rpm
